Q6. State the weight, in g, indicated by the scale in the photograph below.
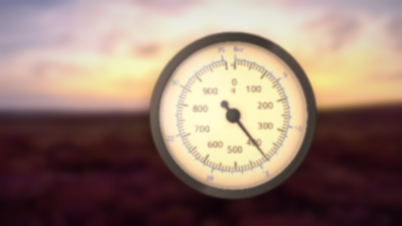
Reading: 400 g
